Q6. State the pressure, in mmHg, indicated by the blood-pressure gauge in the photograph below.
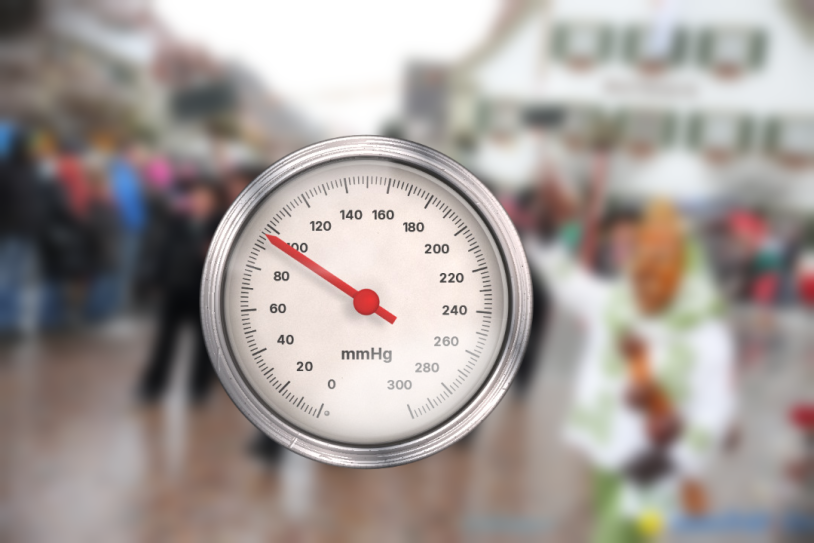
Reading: 96 mmHg
